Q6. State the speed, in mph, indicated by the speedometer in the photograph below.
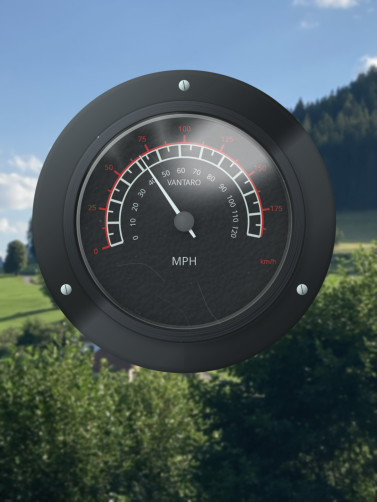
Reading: 42.5 mph
